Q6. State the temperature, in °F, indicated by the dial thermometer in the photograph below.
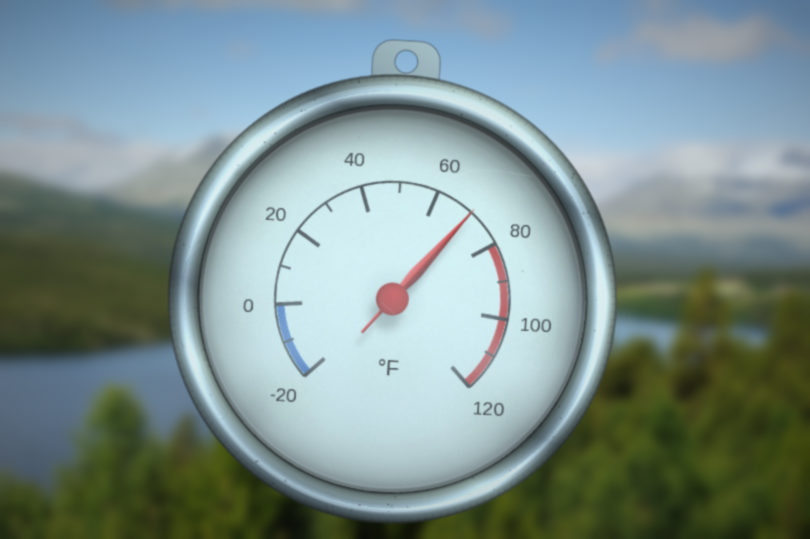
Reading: 70 °F
